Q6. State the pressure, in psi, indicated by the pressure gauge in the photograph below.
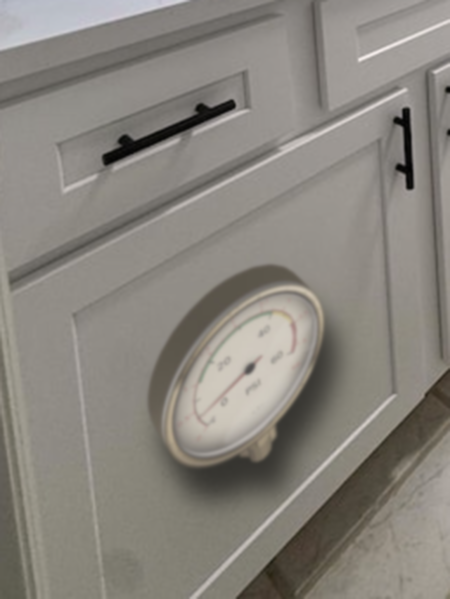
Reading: 5 psi
